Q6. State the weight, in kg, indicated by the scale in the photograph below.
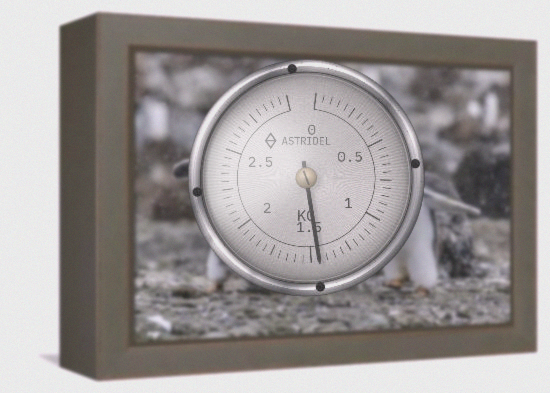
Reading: 1.45 kg
